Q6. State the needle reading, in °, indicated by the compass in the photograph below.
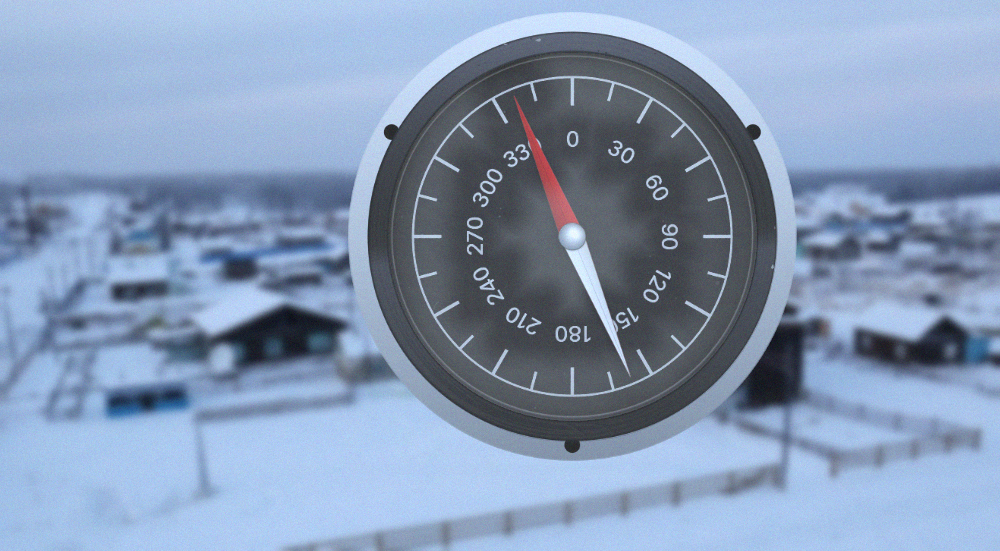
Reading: 337.5 °
